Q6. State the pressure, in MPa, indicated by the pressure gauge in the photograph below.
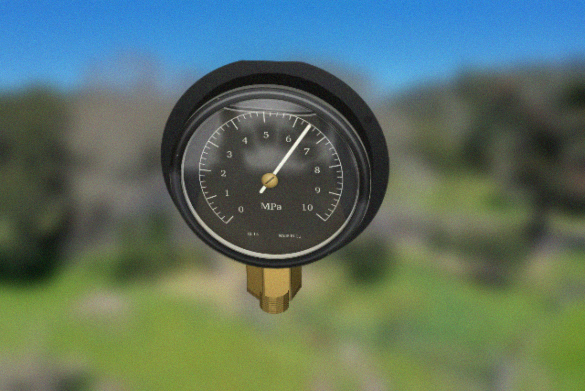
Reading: 6.4 MPa
